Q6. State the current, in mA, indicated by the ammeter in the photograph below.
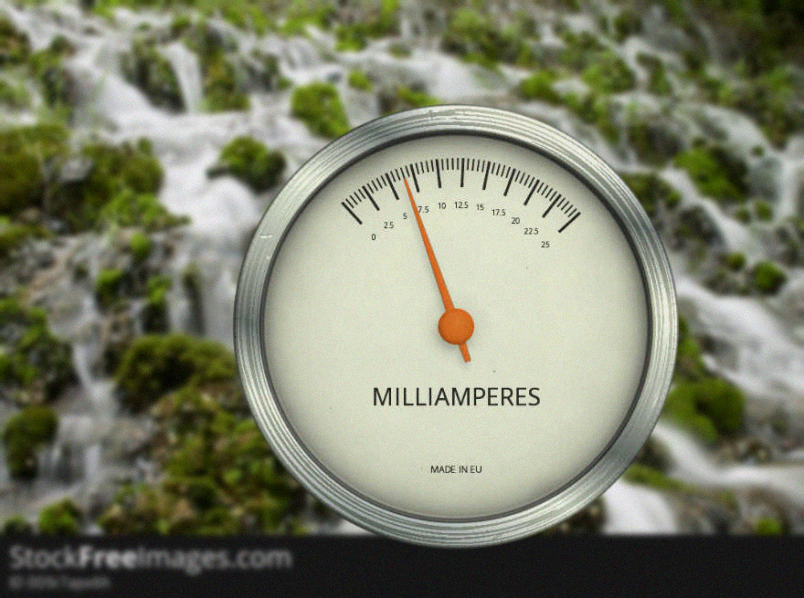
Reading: 6.5 mA
